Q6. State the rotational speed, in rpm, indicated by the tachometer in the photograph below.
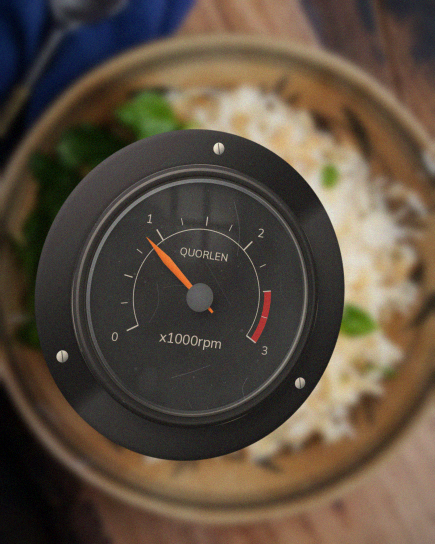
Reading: 875 rpm
